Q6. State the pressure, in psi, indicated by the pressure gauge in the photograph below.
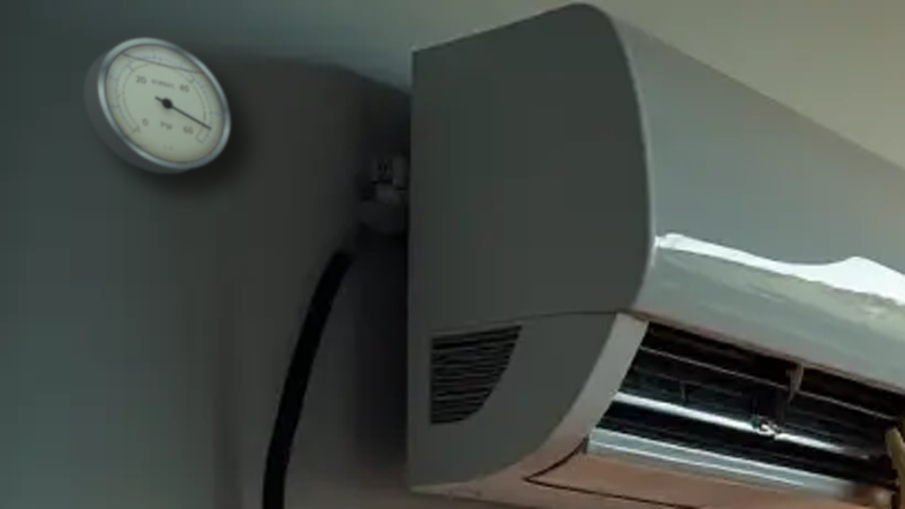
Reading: 55 psi
